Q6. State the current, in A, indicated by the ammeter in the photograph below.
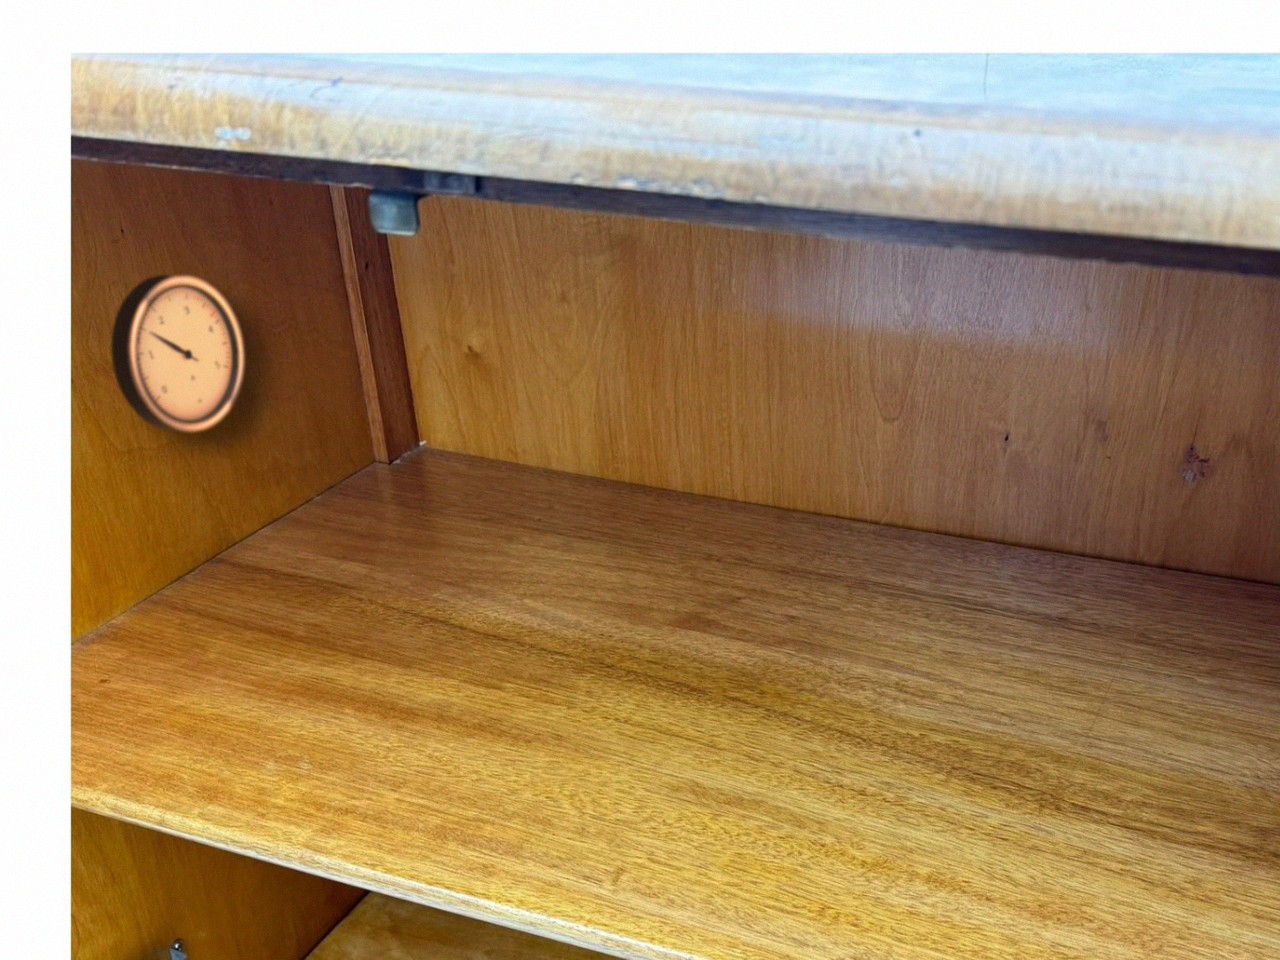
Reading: 1.5 A
